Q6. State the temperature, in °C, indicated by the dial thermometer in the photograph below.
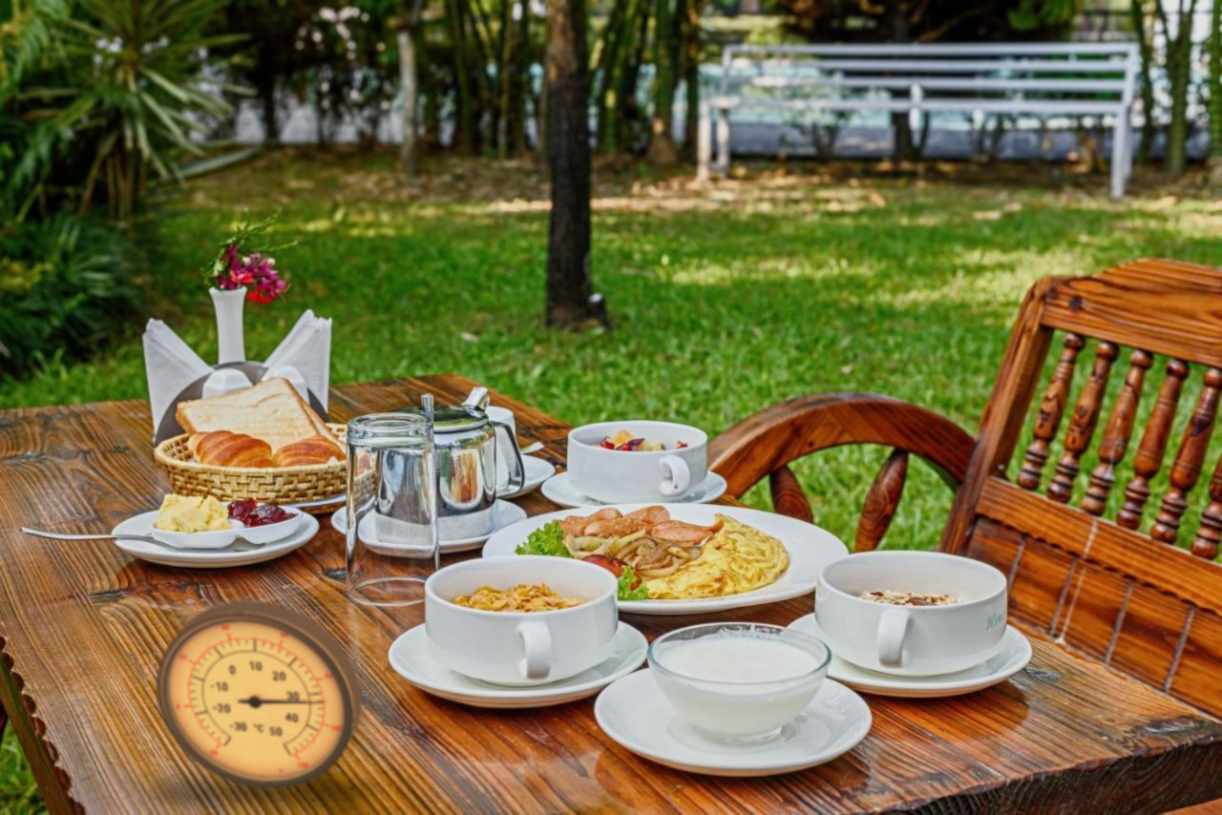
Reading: 32 °C
